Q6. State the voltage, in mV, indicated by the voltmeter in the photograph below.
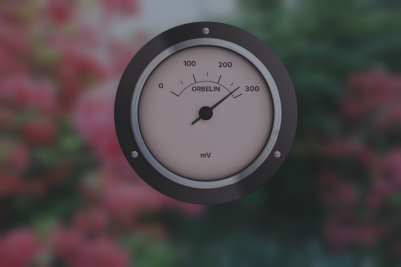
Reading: 275 mV
